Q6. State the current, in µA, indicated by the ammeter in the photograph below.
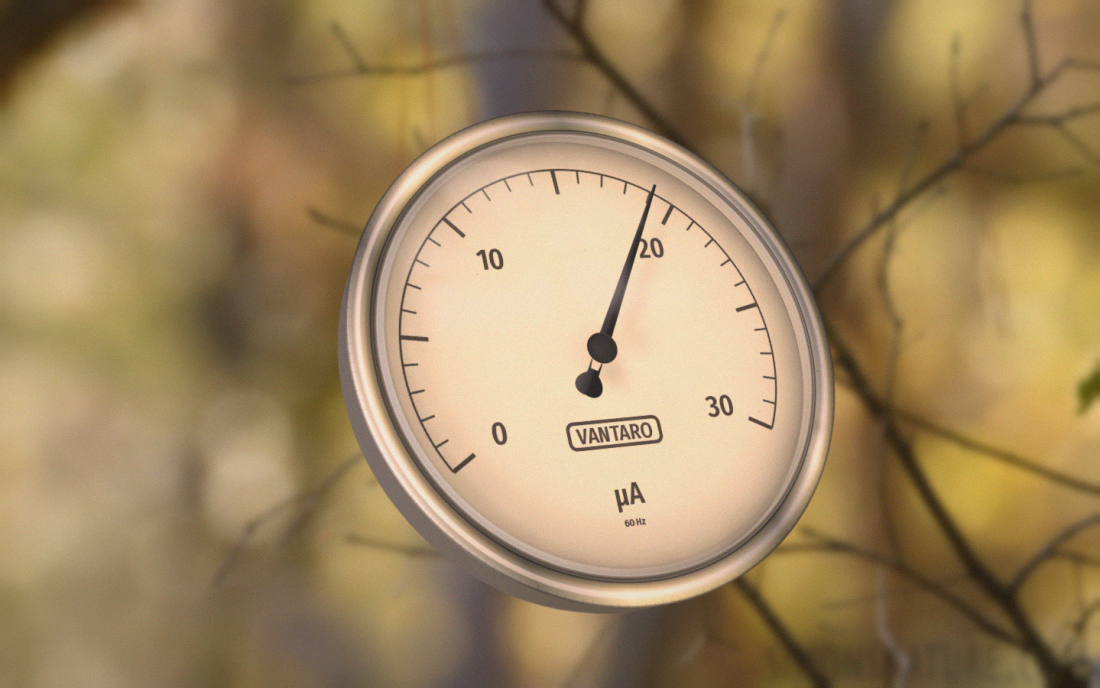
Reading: 19 µA
